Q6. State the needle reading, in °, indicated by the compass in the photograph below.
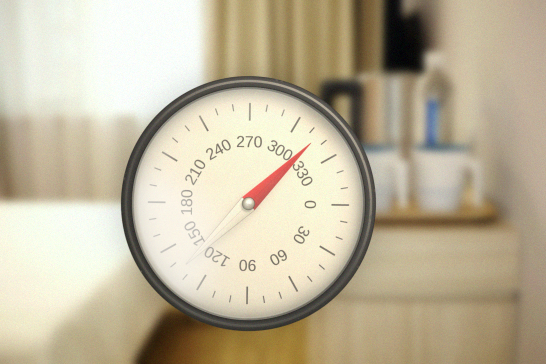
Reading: 315 °
